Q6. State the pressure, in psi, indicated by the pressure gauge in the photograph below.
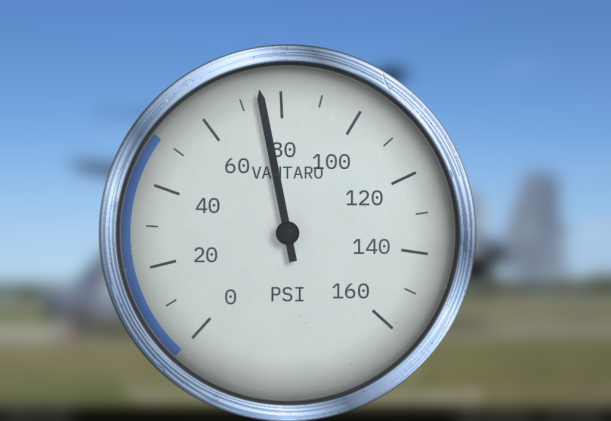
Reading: 75 psi
